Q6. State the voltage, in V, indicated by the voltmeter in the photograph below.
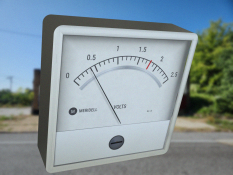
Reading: 0.4 V
